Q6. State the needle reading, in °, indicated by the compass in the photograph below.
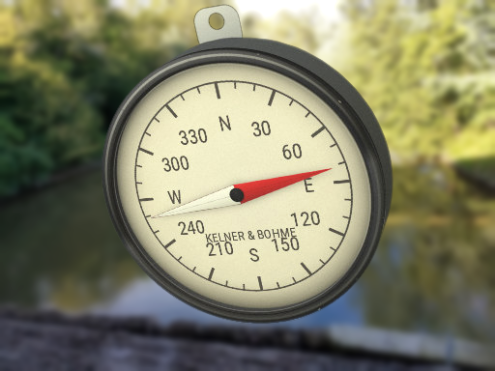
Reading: 80 °
